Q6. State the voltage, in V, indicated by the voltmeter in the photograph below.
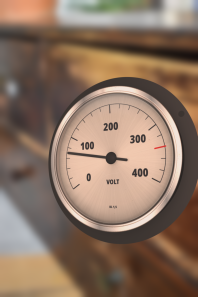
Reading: 70 V
